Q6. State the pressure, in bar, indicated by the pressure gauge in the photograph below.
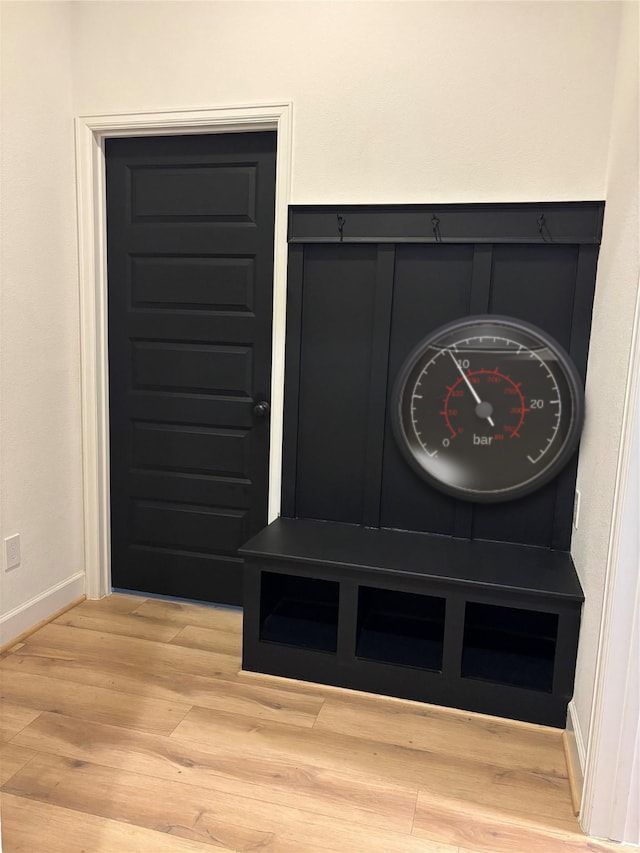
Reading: 9.5 bar
